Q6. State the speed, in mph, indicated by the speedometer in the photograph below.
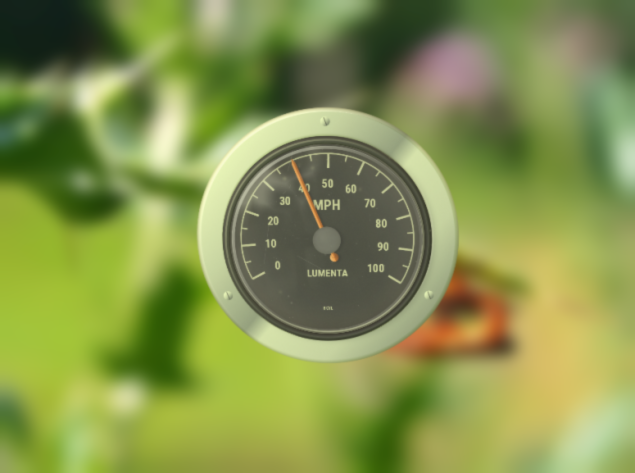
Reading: 40 mph
